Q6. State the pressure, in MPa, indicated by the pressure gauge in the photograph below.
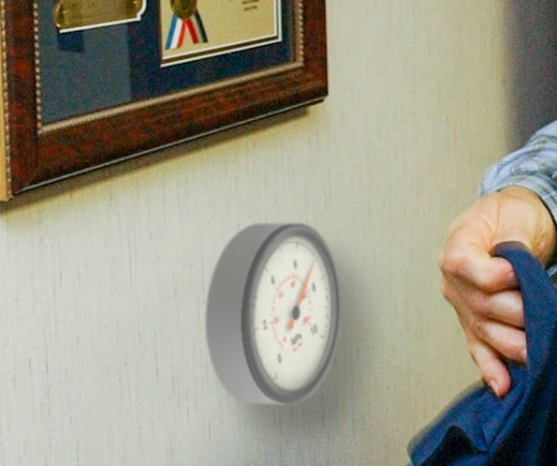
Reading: 7 MPa
